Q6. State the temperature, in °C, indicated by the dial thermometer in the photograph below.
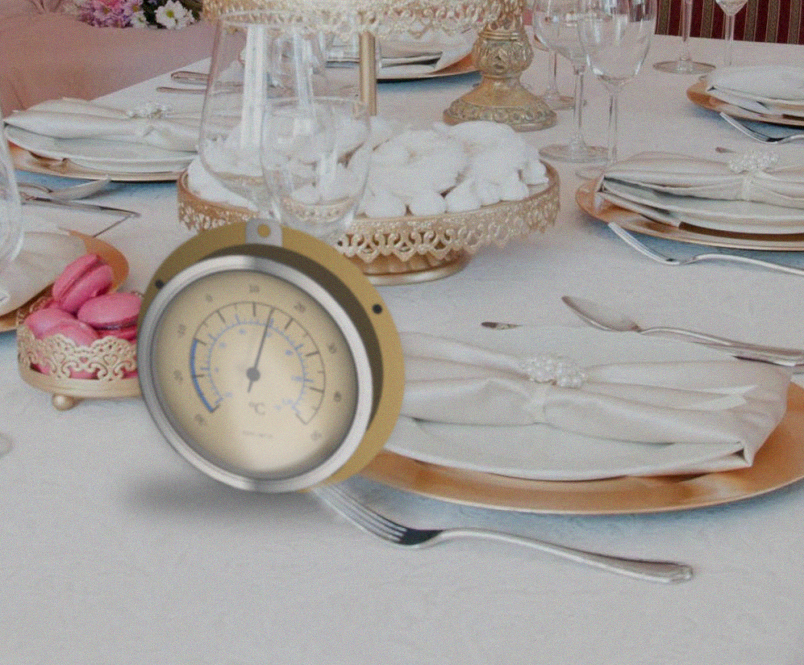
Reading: 15 °C
